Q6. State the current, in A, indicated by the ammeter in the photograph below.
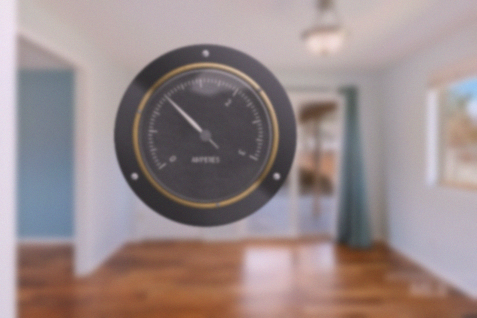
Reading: 1 A
